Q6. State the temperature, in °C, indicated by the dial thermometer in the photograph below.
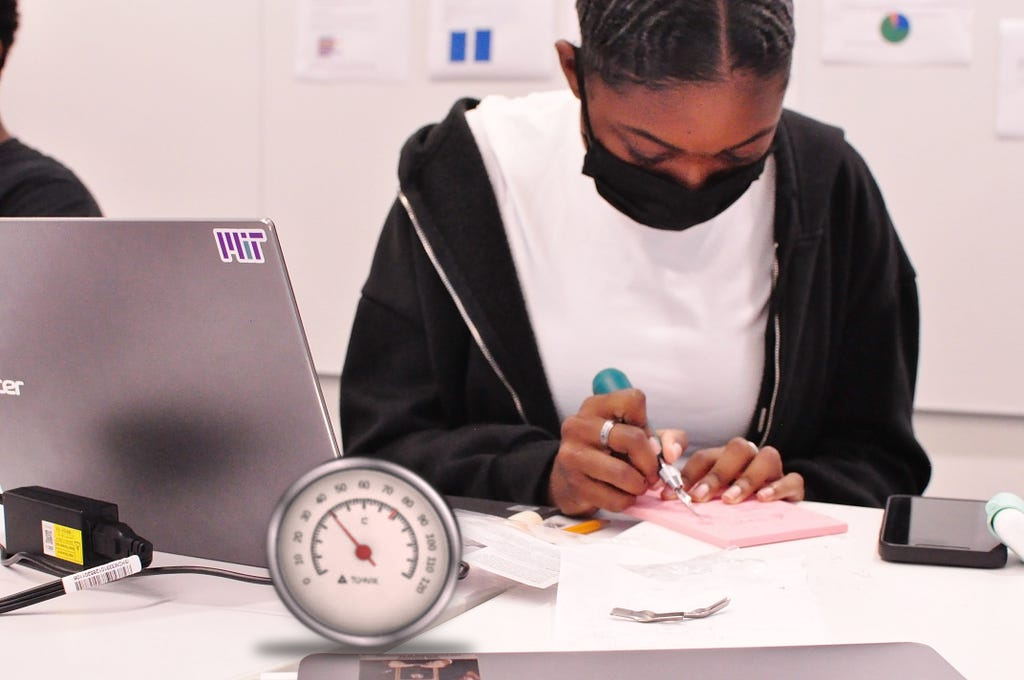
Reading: 40 °C
